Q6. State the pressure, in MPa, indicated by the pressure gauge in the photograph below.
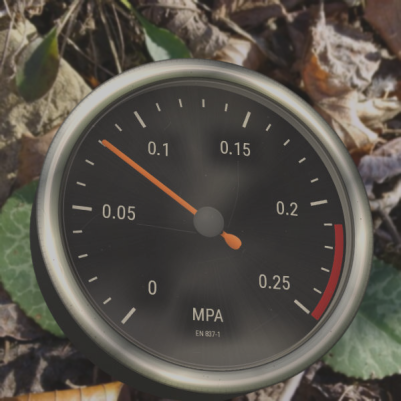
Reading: 0.08 MPa
